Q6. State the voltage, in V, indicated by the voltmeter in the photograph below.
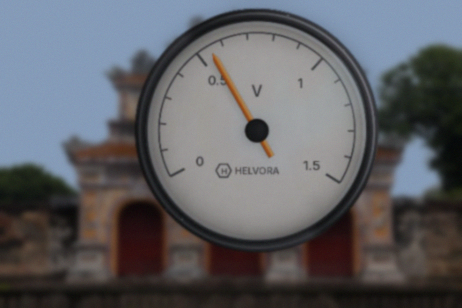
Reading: 0.55 V
